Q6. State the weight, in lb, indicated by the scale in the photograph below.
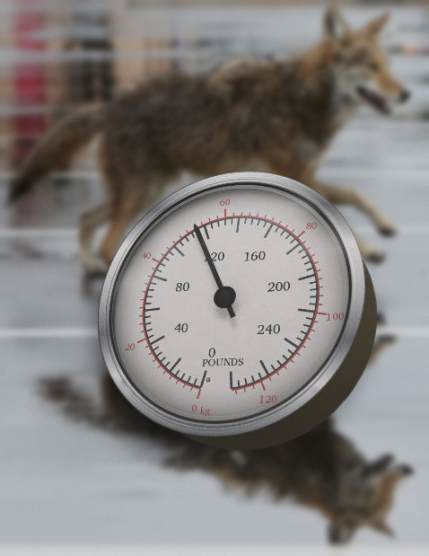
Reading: 116 lb
